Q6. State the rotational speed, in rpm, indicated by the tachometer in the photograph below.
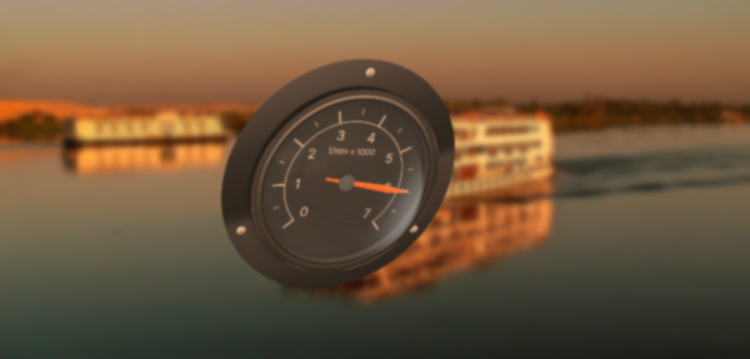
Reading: 6000 rpm
